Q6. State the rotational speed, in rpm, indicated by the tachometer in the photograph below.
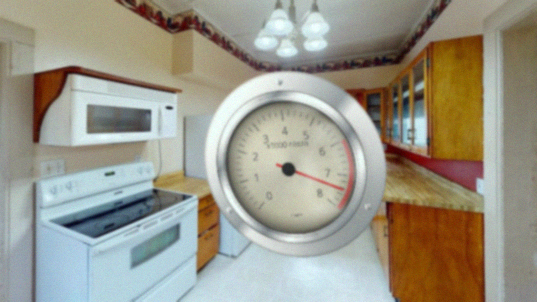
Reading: 7400 rpm
